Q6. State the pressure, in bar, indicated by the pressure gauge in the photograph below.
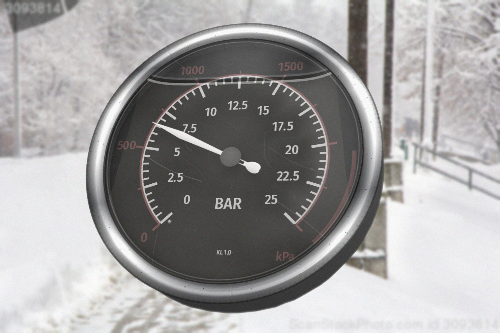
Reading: 6.5 bar
